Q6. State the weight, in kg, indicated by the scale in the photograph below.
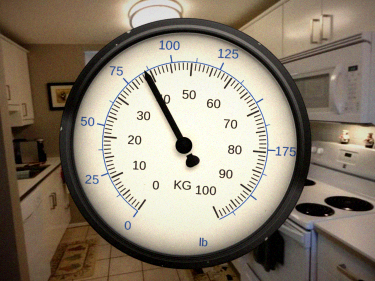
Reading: 39 kg
